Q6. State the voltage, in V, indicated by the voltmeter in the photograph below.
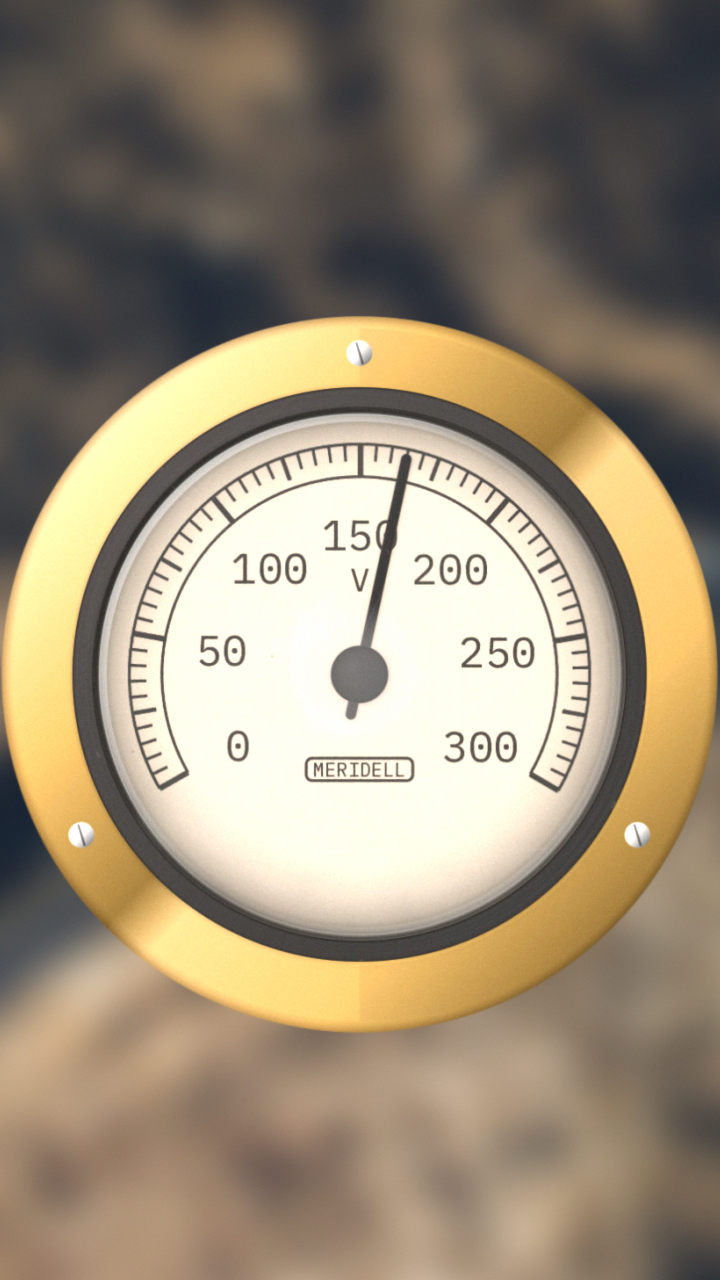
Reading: 165 V
